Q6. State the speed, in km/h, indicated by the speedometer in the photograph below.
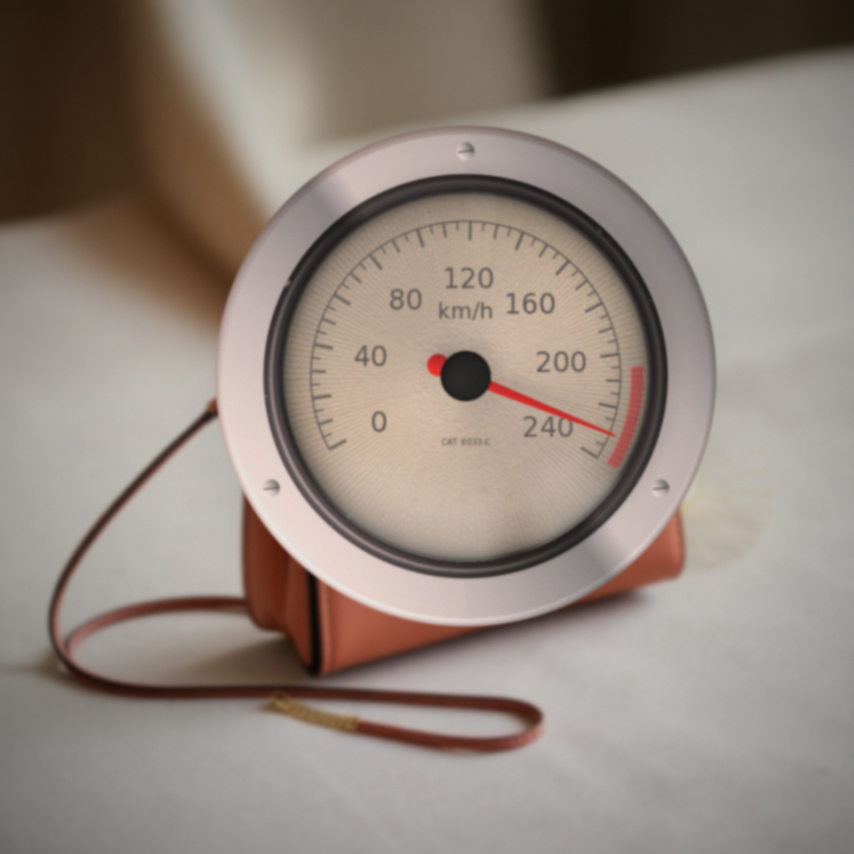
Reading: 230 km/h
